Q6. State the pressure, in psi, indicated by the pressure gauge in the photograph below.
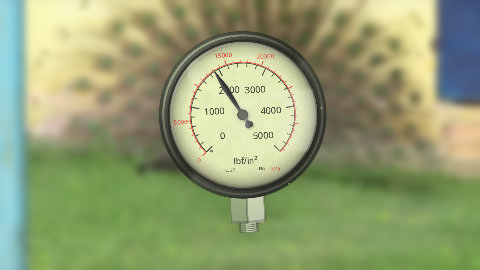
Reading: 1900 psi
